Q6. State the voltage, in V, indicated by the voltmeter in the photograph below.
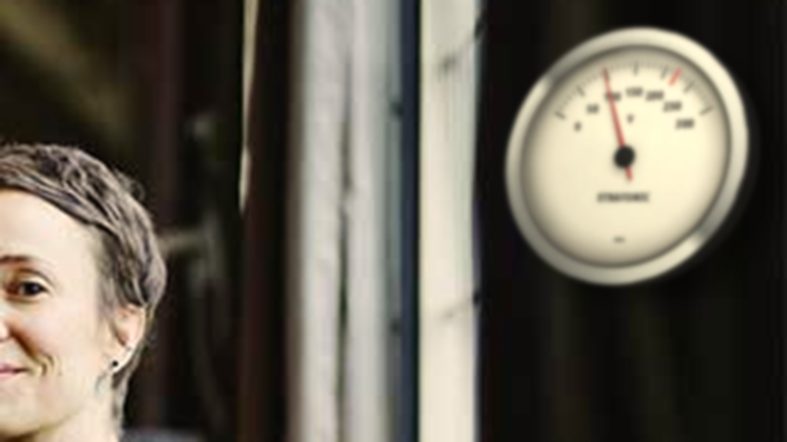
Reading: 100 V
